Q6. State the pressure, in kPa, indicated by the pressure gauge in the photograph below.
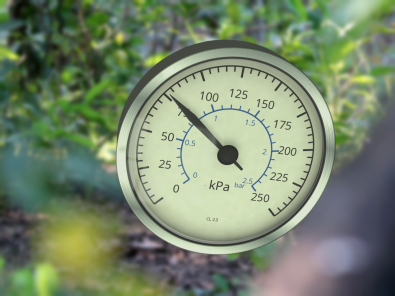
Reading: 77.5 kPa
